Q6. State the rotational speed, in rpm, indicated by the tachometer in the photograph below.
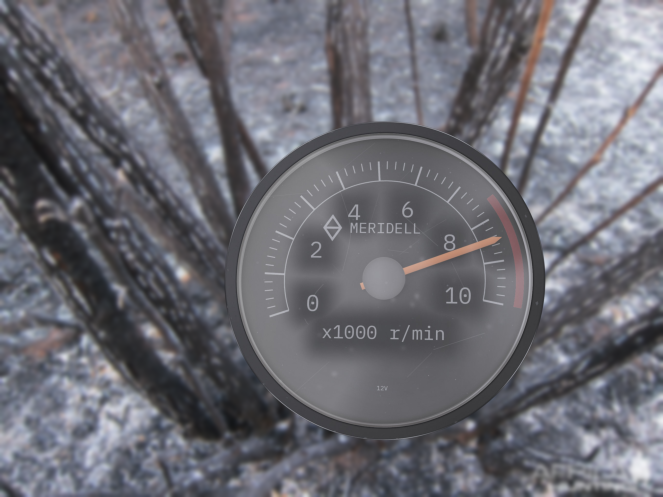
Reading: 8500 rpm
